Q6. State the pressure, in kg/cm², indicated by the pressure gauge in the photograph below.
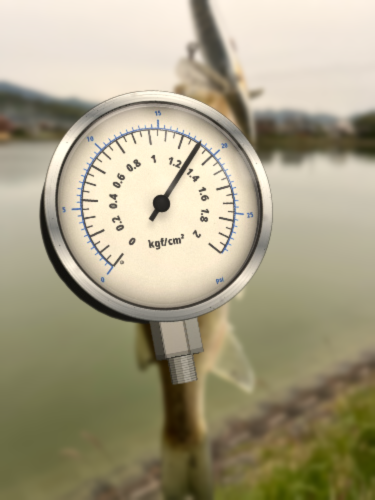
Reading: 1.3 kg/cm²
